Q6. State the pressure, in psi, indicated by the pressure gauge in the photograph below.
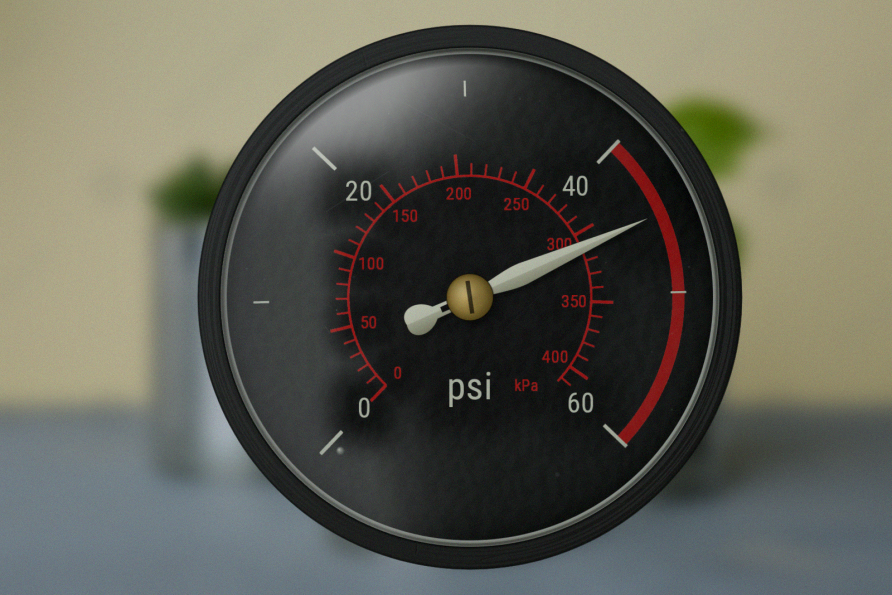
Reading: 45 psi
